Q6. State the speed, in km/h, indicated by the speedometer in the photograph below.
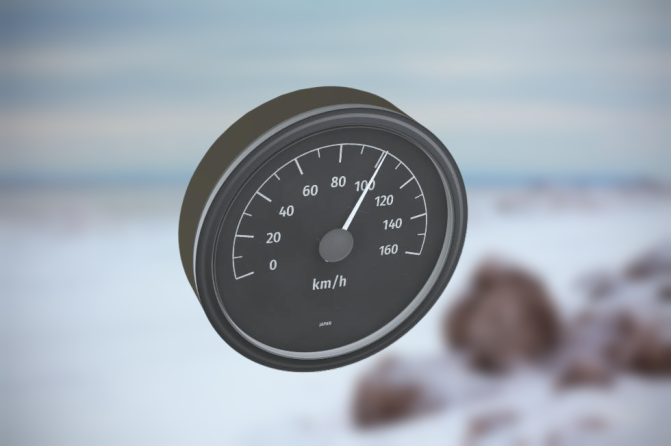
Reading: 100 km/h
